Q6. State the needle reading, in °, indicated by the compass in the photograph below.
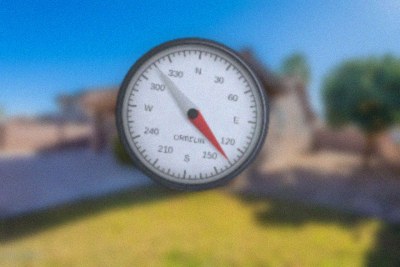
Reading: 135 °
